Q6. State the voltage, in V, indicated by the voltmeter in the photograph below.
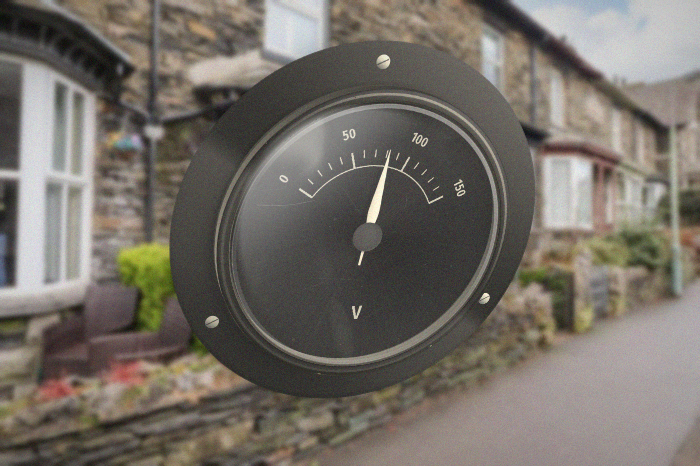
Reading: 80 V
